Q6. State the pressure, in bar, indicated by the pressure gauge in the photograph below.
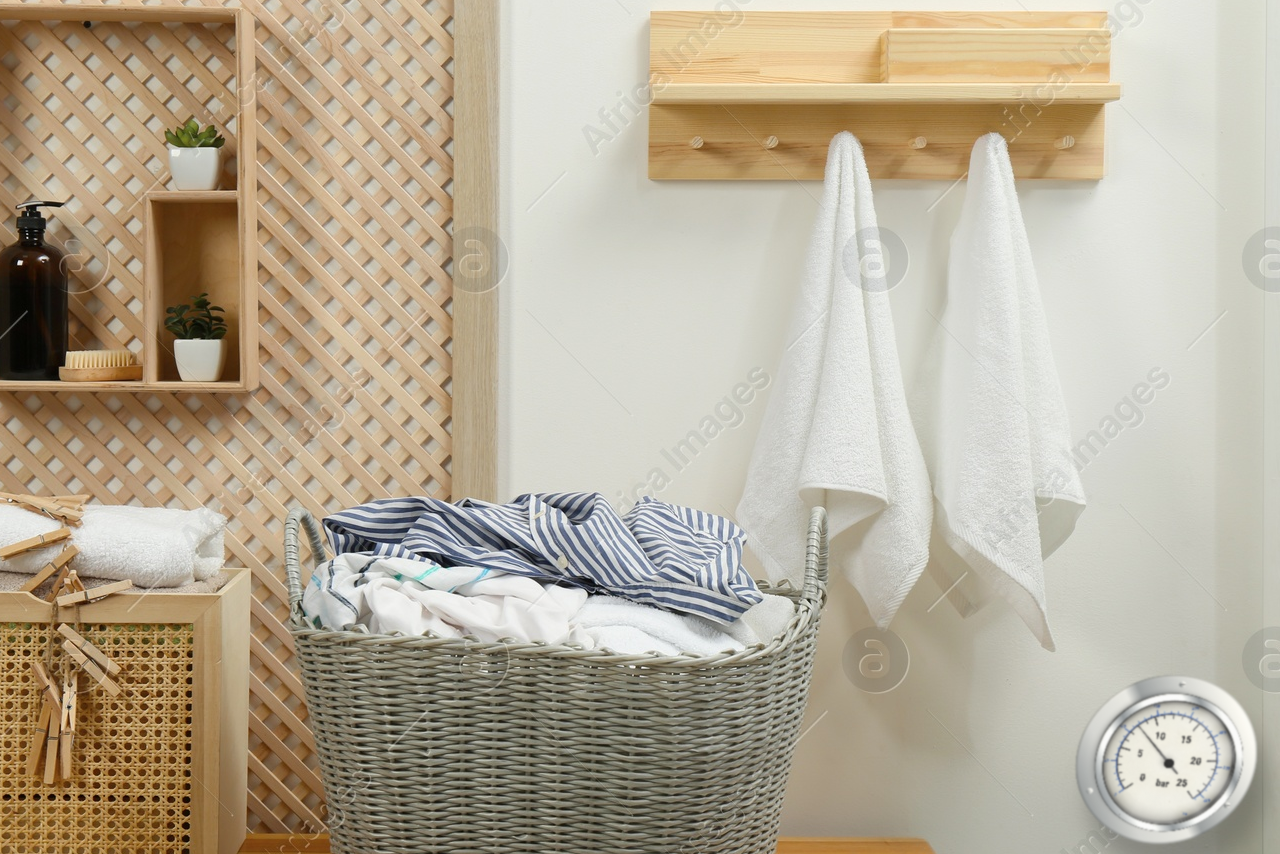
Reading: 8 bar
